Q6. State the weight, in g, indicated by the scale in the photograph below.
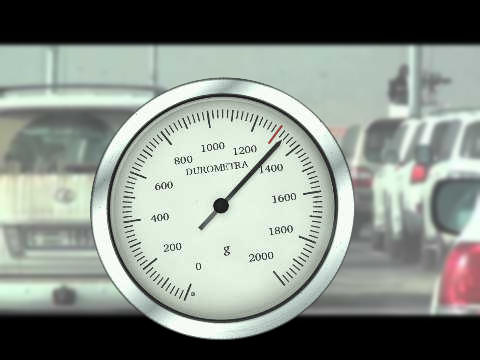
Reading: 1340 g
